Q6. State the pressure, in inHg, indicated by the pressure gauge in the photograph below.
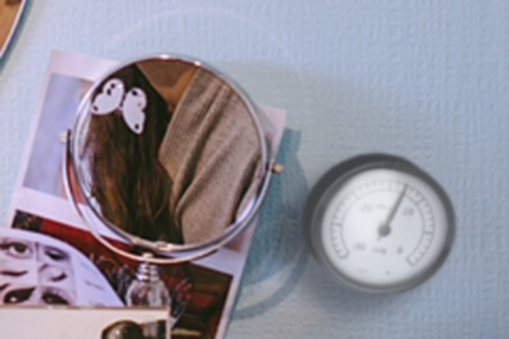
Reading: -13 inHg
